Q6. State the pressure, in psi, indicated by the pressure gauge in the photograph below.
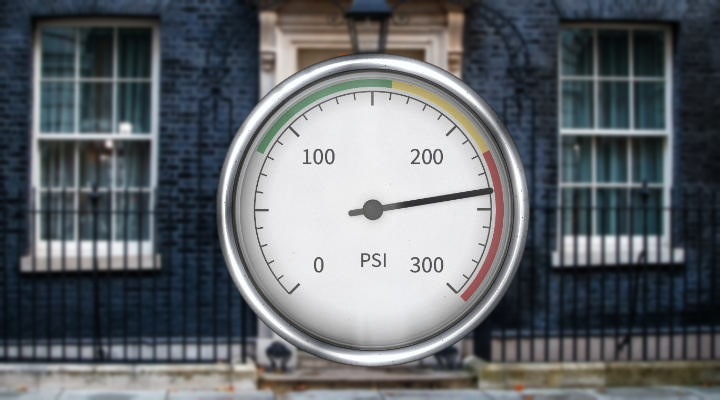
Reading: 240 psi
